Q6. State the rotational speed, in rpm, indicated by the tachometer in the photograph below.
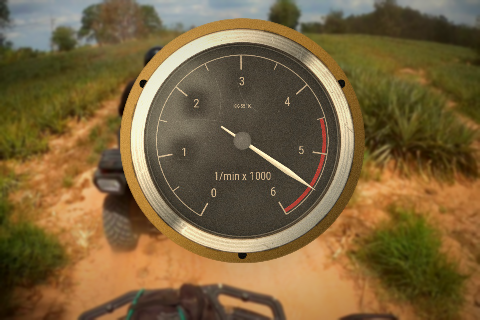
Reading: 5500 rpm
